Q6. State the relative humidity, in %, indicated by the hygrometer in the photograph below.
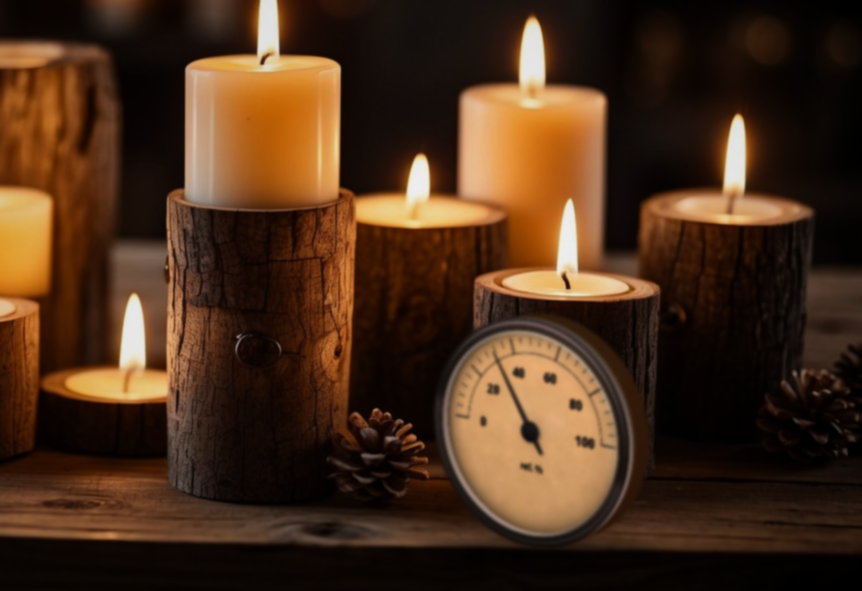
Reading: 32 %
